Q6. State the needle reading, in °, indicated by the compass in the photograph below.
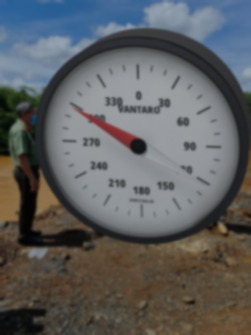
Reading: 300 °
